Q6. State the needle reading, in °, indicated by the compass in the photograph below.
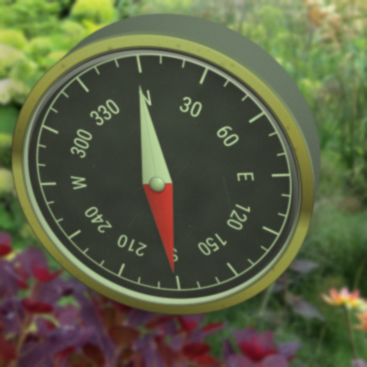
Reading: 180 °
